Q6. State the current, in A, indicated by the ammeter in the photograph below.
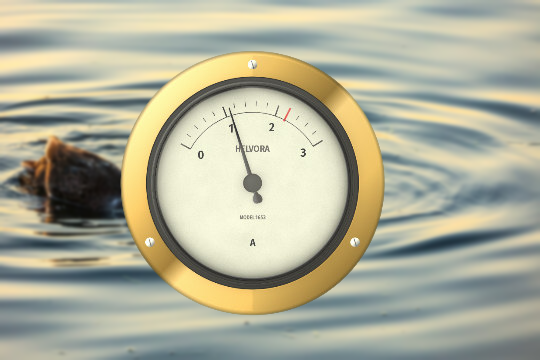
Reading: 1.1 A
